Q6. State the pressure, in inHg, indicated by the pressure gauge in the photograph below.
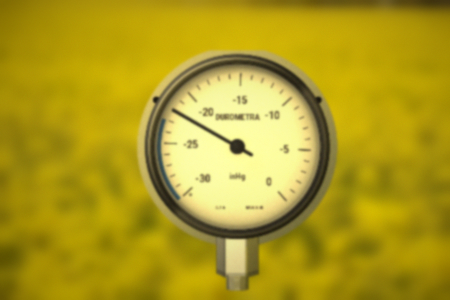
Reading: -22 inHg
